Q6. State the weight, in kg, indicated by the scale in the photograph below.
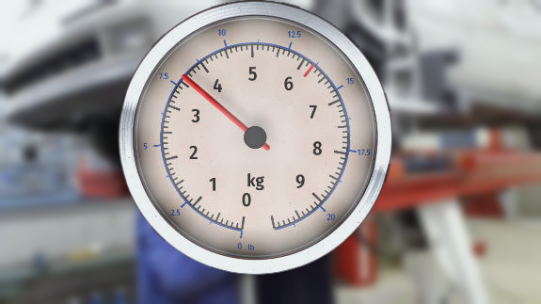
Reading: 3.6 kg
